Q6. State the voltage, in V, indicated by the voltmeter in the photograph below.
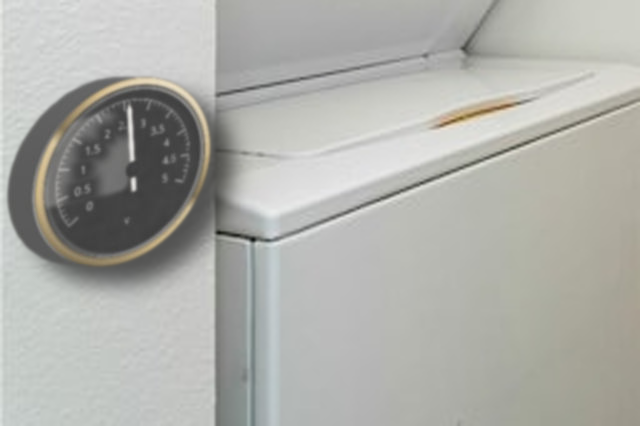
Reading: 2.5 V
